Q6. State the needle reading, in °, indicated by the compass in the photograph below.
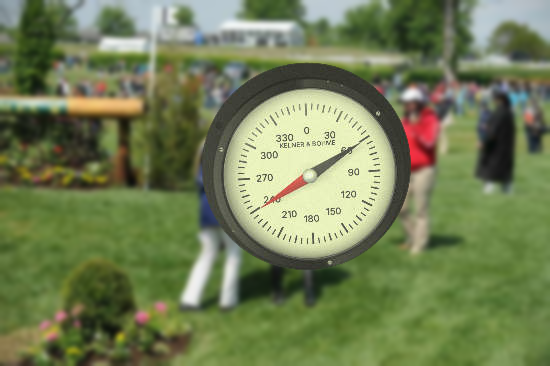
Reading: 240 °
